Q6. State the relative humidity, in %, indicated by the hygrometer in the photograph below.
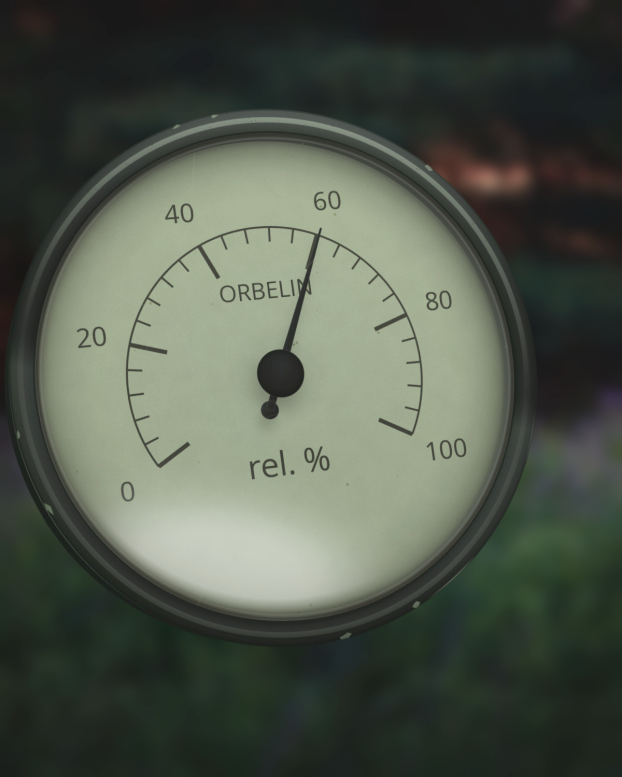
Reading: 60 %
